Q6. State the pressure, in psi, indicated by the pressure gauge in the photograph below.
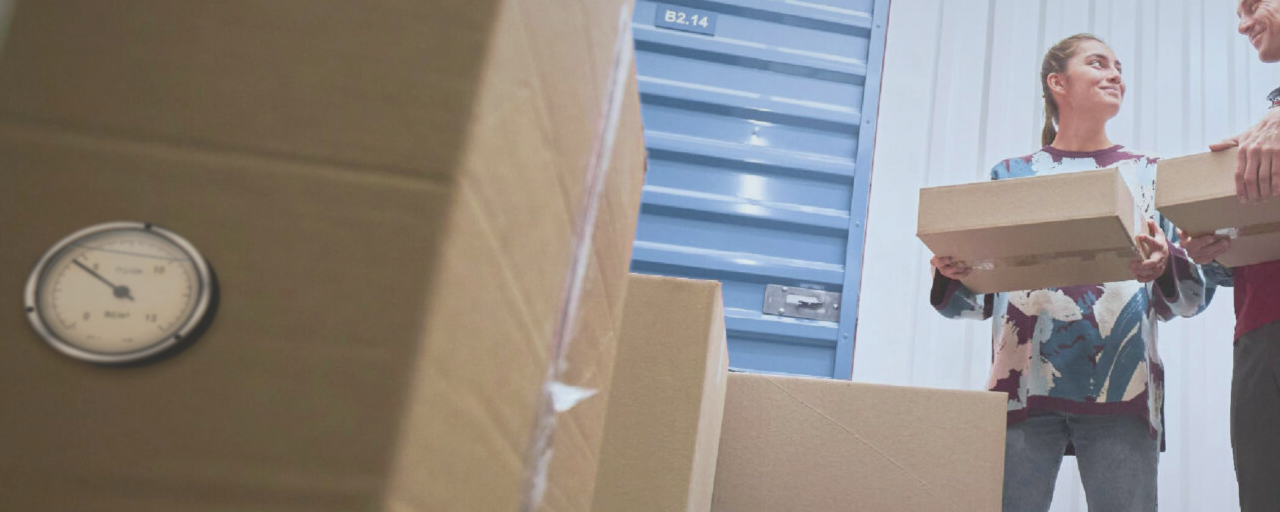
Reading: 4.5 psi
